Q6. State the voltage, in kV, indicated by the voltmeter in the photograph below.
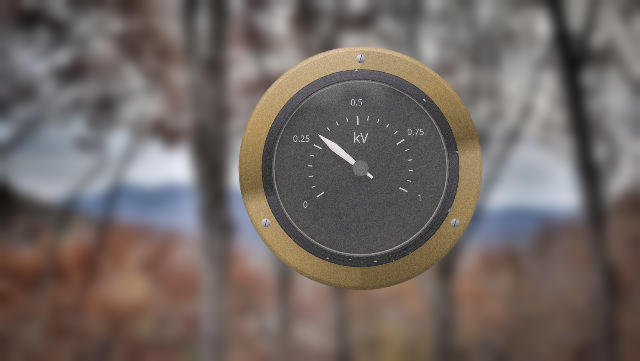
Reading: 0.3 kV
